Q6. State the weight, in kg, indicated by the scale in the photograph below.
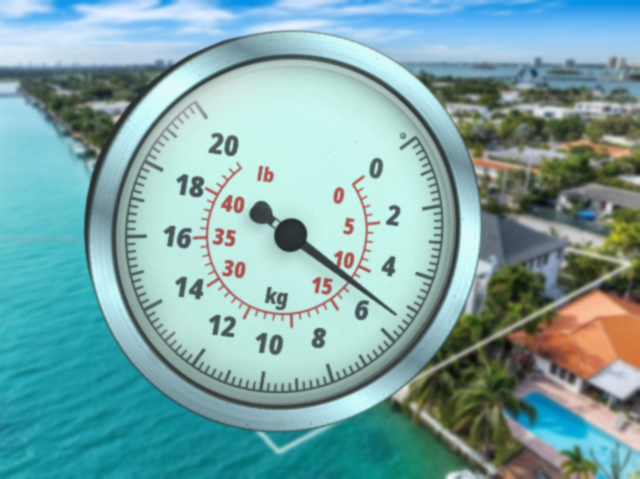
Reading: 5.4 kg
